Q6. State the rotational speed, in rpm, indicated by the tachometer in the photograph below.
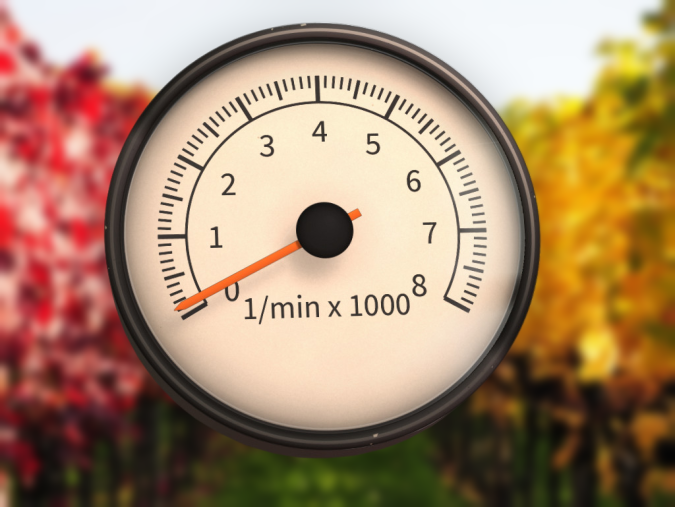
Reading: 100 rpm
